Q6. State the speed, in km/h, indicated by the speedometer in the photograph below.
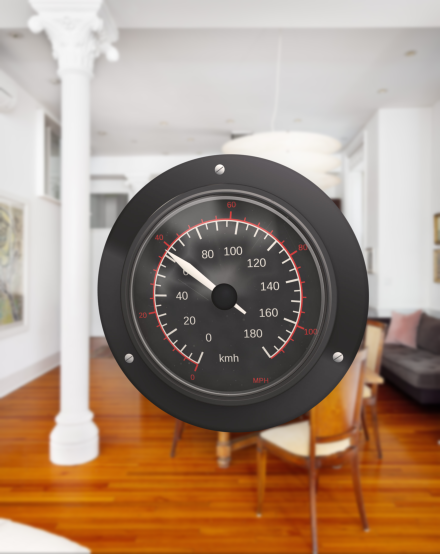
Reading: 62.5 km/h
